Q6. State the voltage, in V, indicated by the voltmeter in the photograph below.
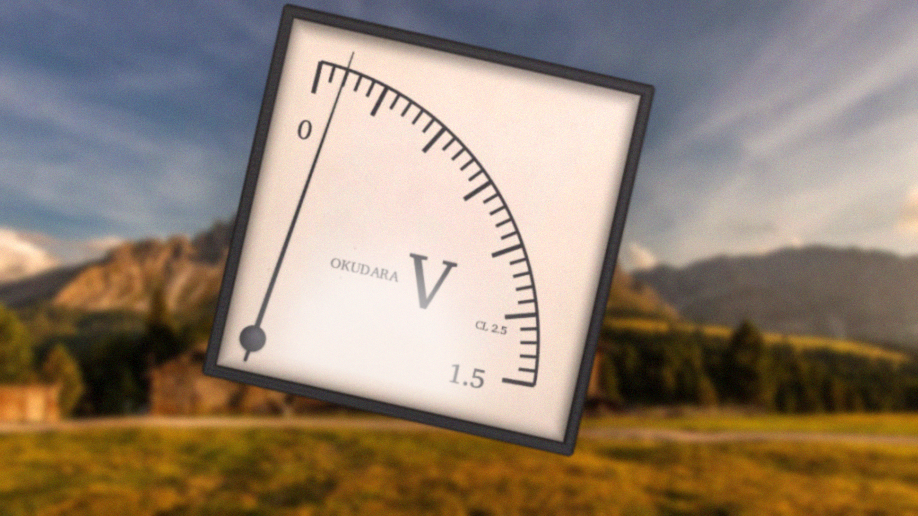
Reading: 0.1 V
